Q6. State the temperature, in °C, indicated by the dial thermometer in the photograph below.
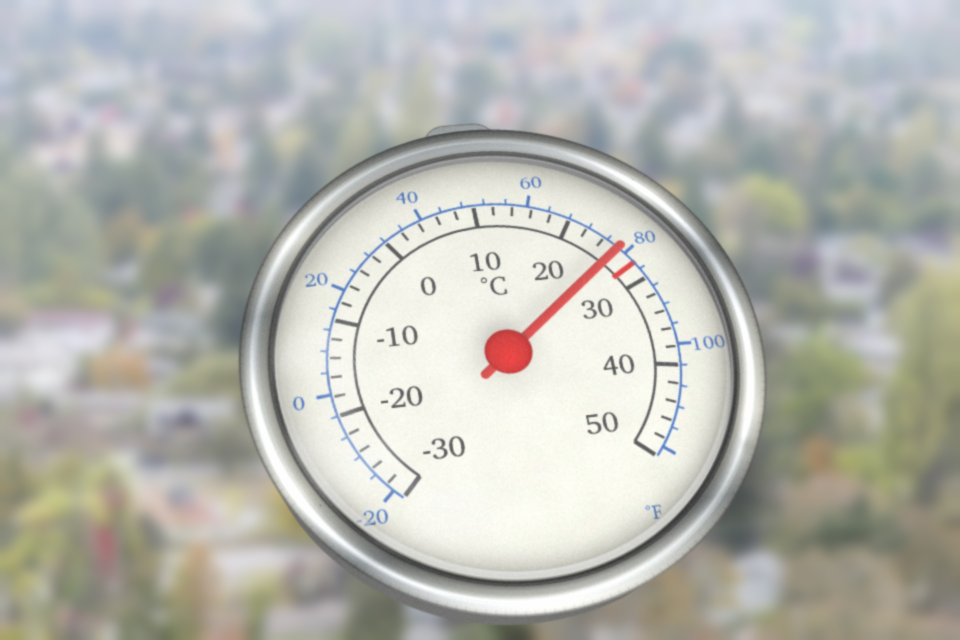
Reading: 26 °C
